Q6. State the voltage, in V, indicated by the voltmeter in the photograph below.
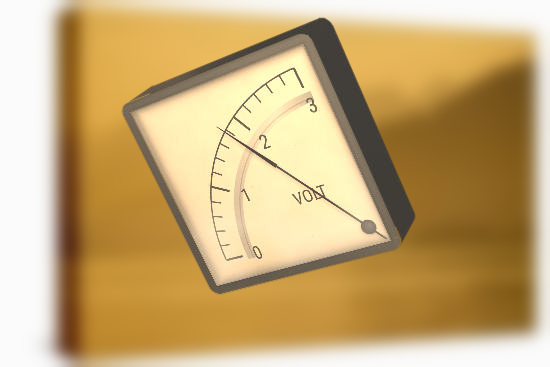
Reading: 1.8 V
